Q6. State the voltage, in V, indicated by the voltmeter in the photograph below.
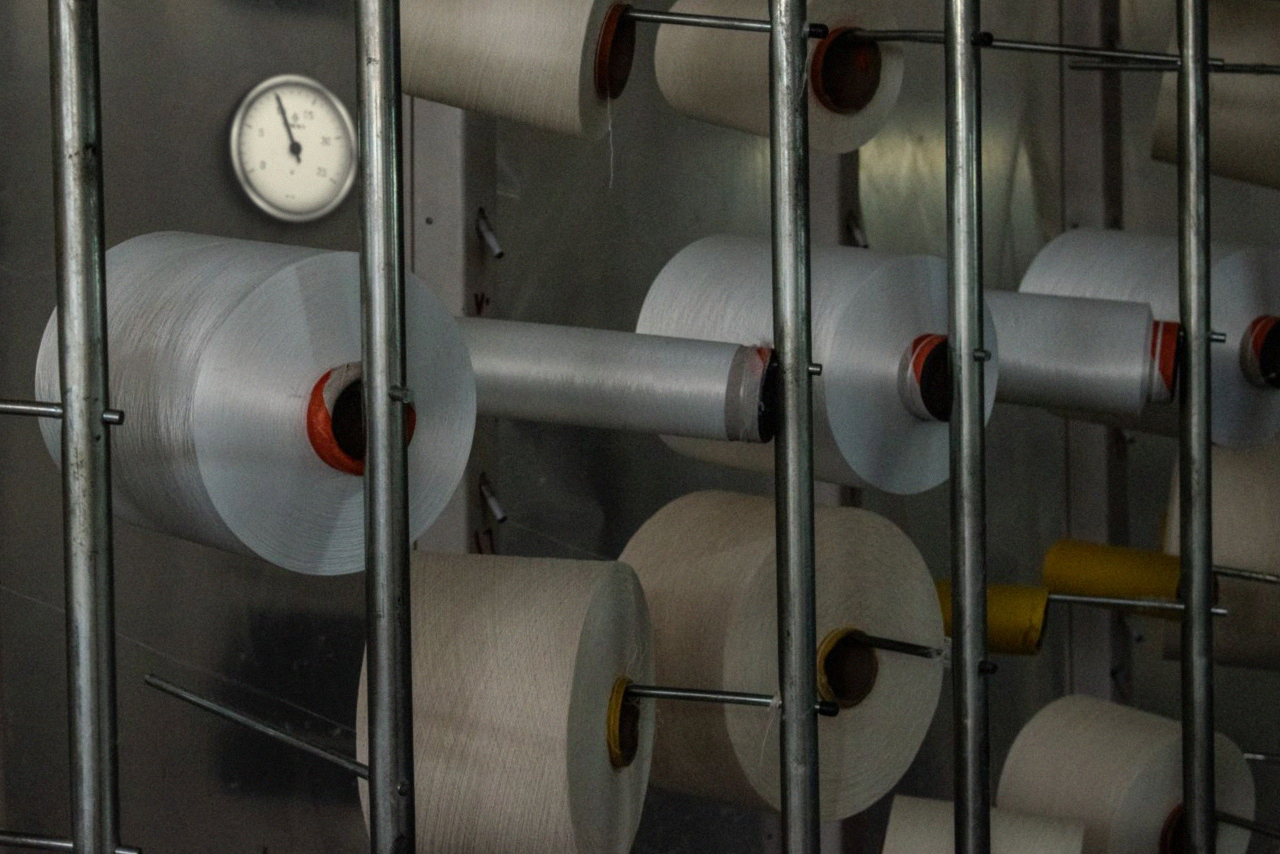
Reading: 10 V
